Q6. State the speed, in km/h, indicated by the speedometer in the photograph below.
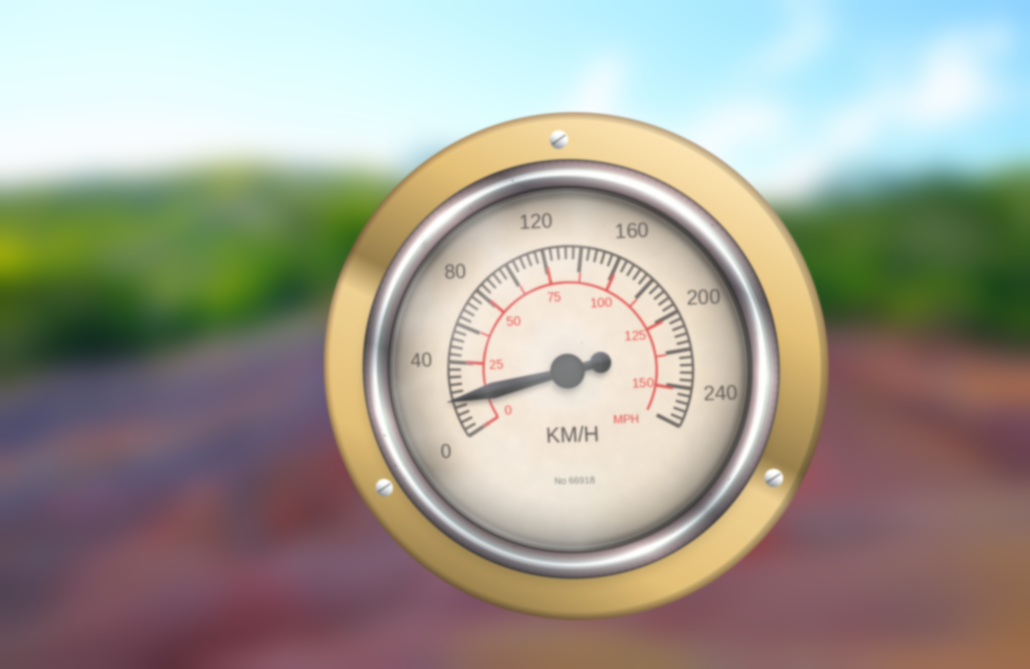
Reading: 20 km/h
